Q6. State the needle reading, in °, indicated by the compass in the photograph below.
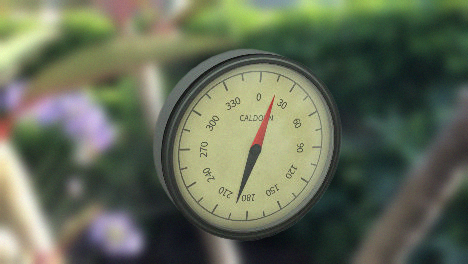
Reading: 15 °
